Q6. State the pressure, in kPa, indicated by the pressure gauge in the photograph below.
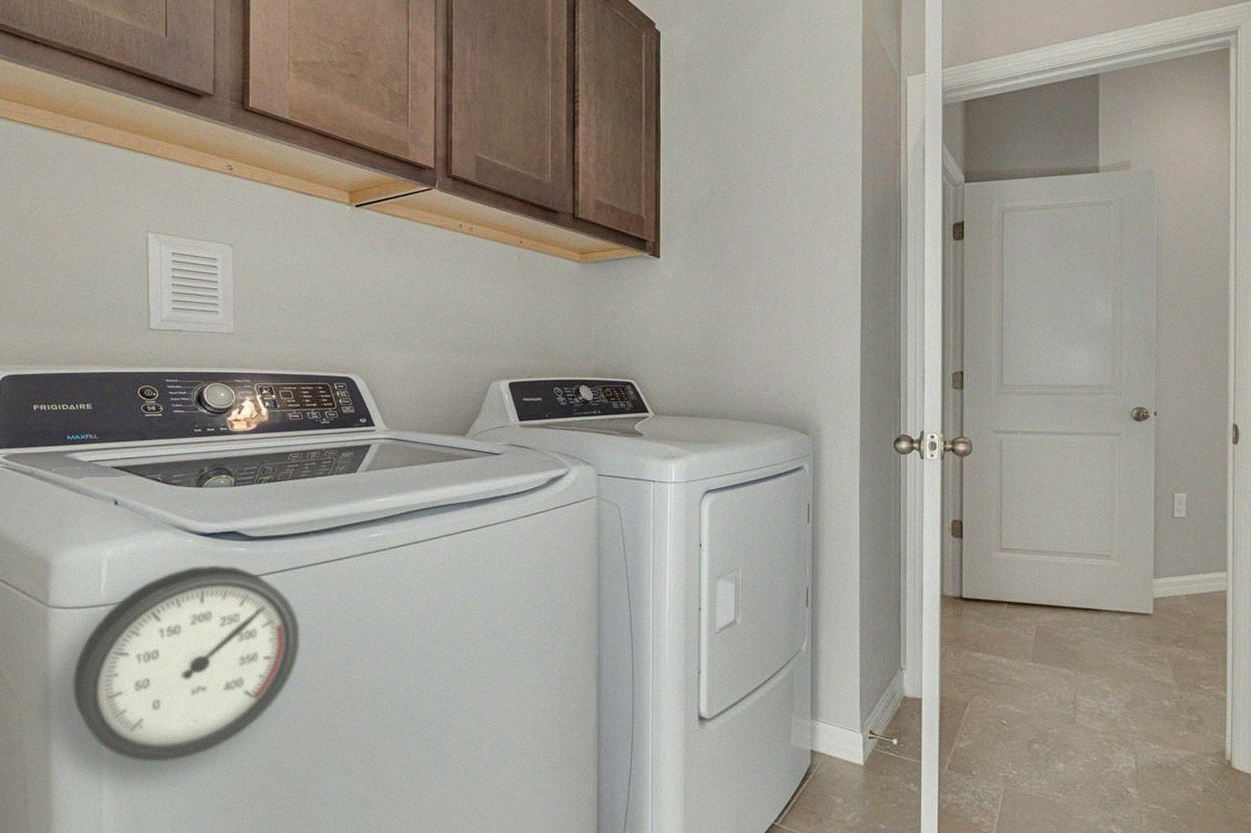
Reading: 275 kPa
